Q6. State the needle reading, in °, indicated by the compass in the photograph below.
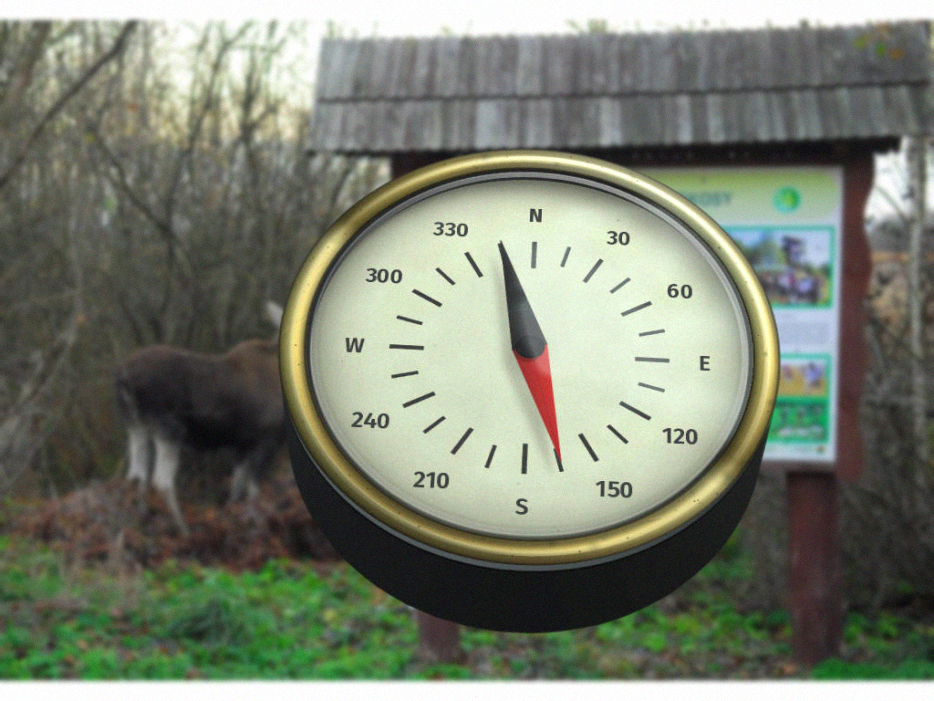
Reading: 165 °
